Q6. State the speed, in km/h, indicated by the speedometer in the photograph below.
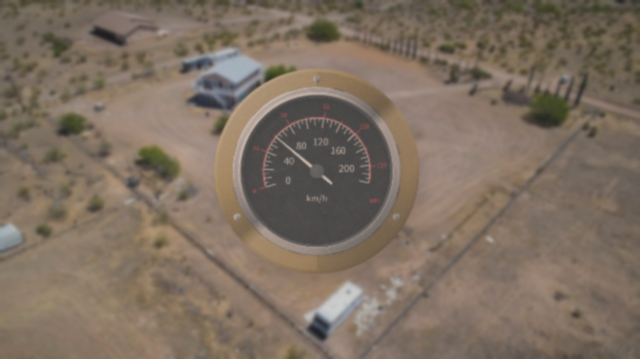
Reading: 60 km/h
